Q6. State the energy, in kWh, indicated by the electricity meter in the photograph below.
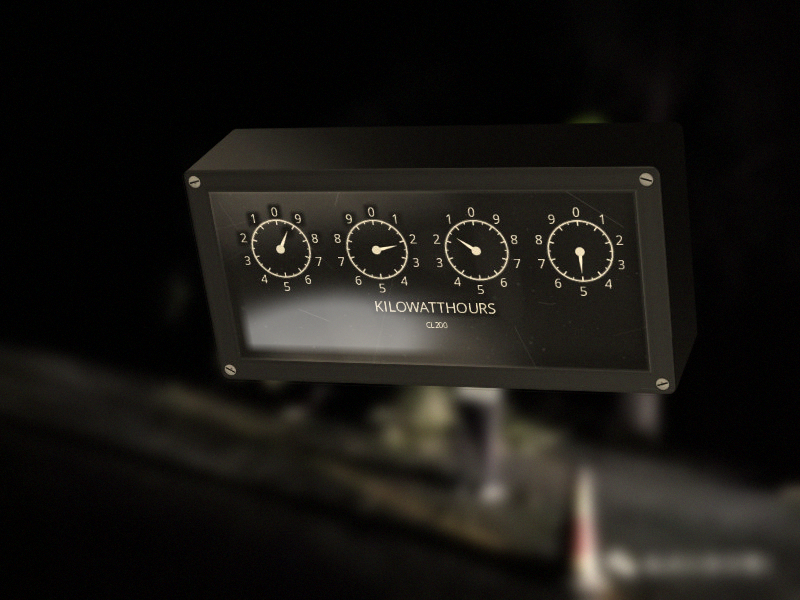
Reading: 9215 kWh
